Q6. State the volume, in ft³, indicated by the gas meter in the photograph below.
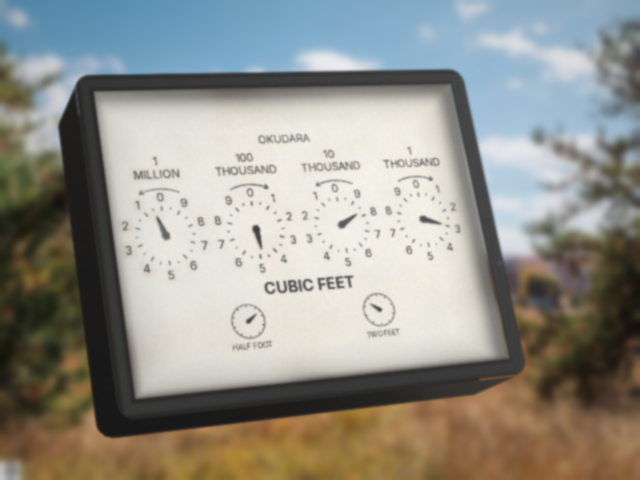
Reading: 48300 ft³
